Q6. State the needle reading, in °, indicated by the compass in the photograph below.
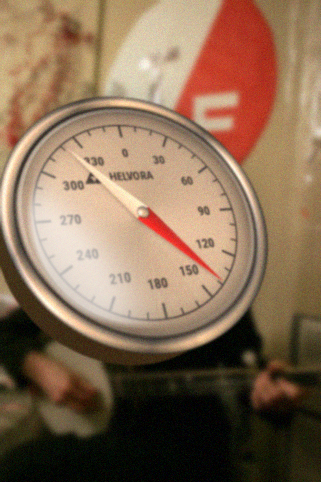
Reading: 140 °
